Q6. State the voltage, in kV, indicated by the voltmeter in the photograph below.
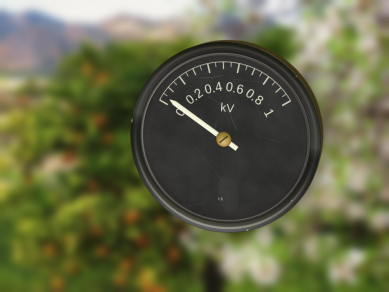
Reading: 0.05 kV
